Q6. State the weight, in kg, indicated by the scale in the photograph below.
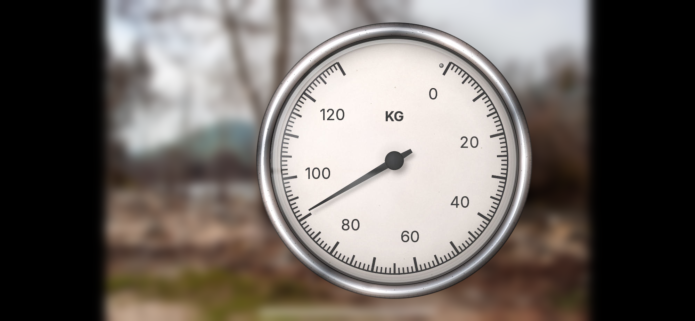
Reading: 91 kg
